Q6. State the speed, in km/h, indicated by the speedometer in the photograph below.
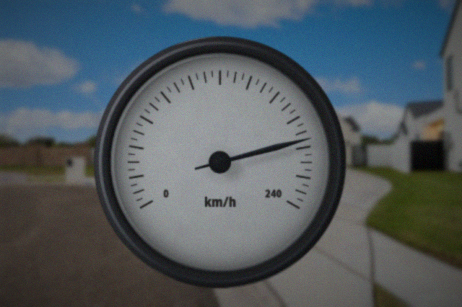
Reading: 195 km/h
